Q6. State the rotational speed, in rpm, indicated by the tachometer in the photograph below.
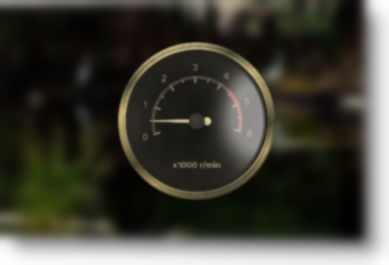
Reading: 500 rpm
